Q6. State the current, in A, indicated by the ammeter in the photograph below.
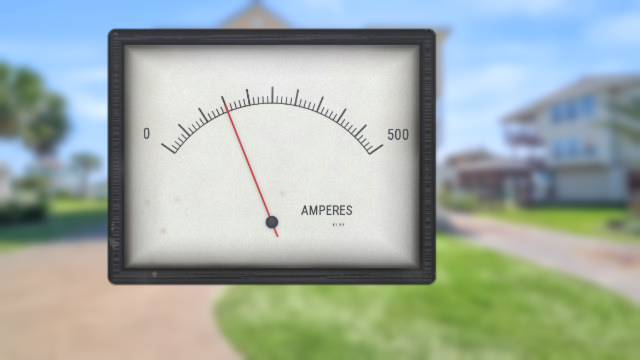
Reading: 150 A
